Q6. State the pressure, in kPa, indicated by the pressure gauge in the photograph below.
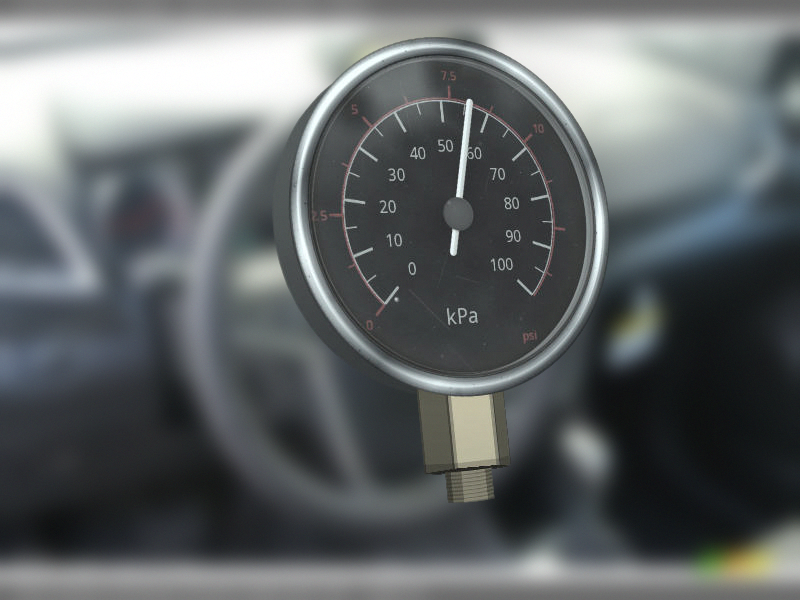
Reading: 55 kPa
